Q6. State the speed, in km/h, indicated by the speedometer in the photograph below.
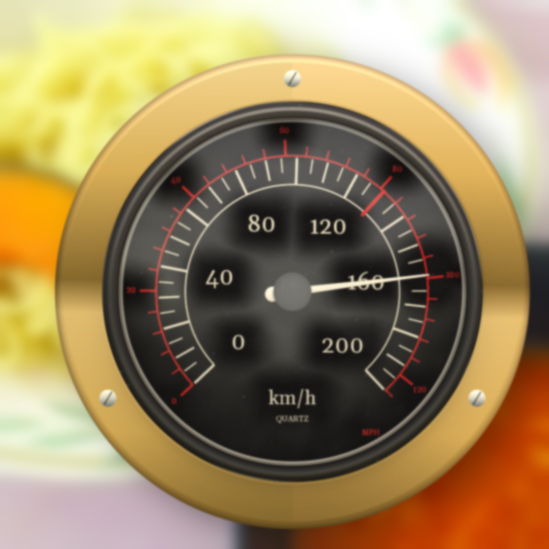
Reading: 160 km/h
